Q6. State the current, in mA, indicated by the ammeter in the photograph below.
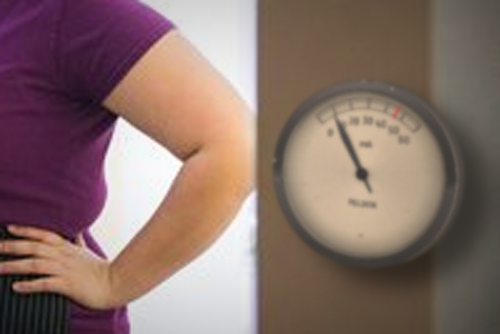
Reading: 10 mA
